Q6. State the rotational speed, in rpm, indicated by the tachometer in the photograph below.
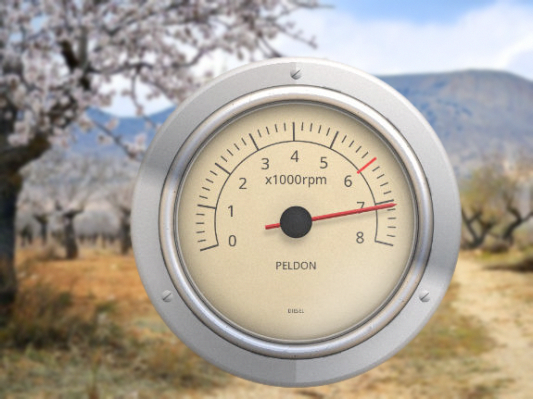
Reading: 7100 rpm
